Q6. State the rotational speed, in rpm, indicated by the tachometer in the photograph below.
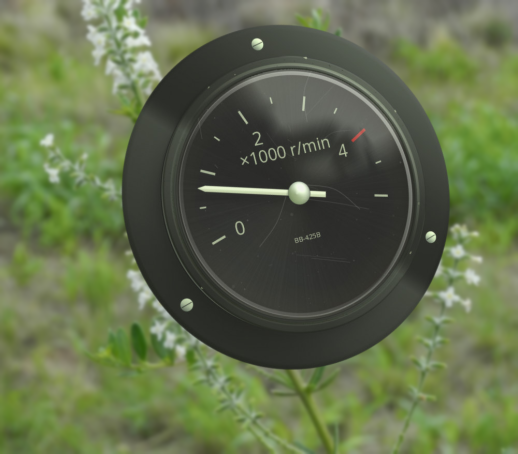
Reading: 750 rpm
